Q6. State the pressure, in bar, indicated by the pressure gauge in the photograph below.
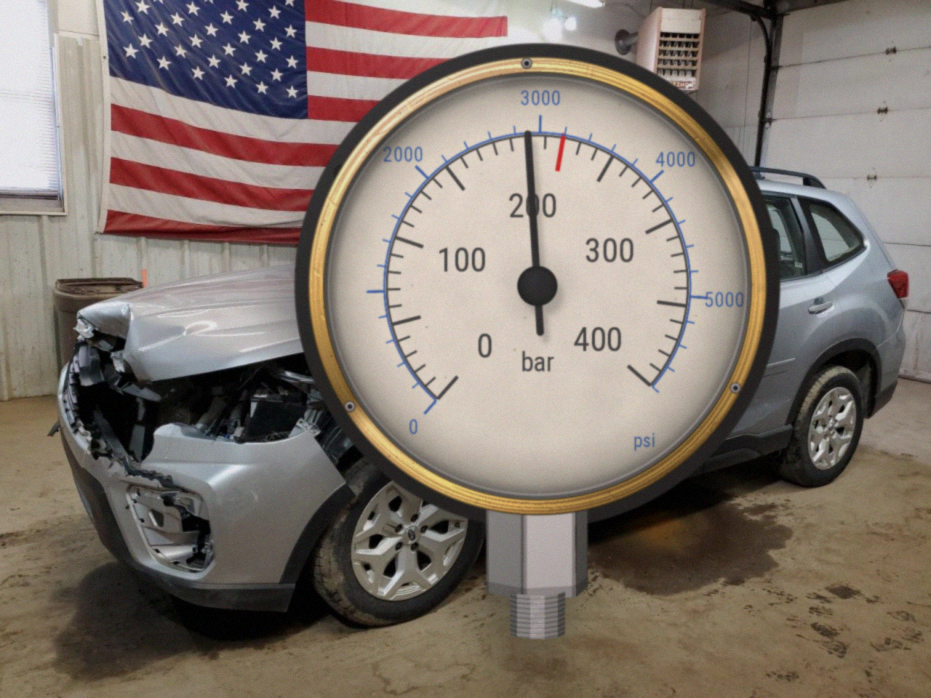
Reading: 200 bar
